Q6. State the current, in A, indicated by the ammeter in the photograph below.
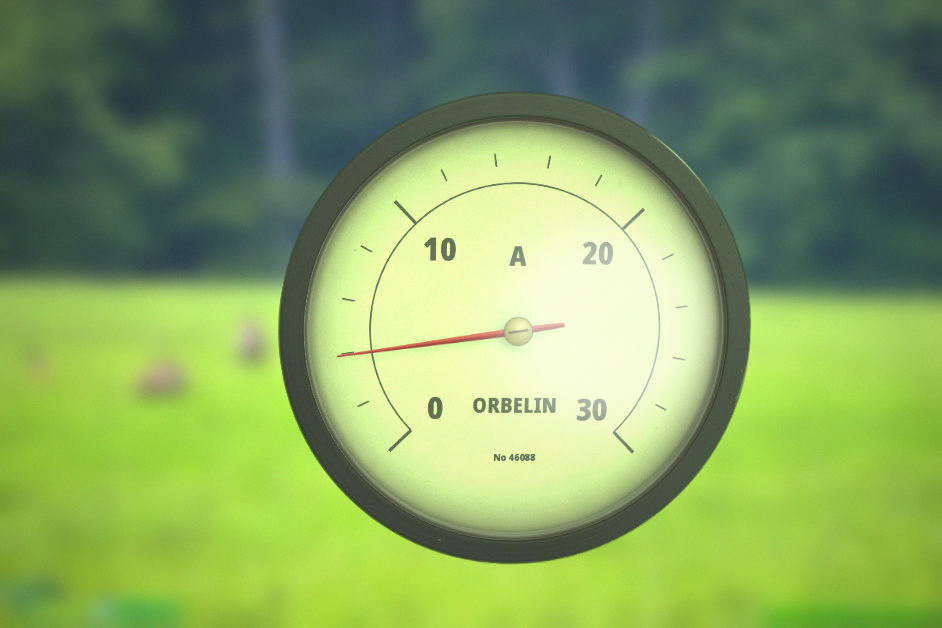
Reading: 4 A
